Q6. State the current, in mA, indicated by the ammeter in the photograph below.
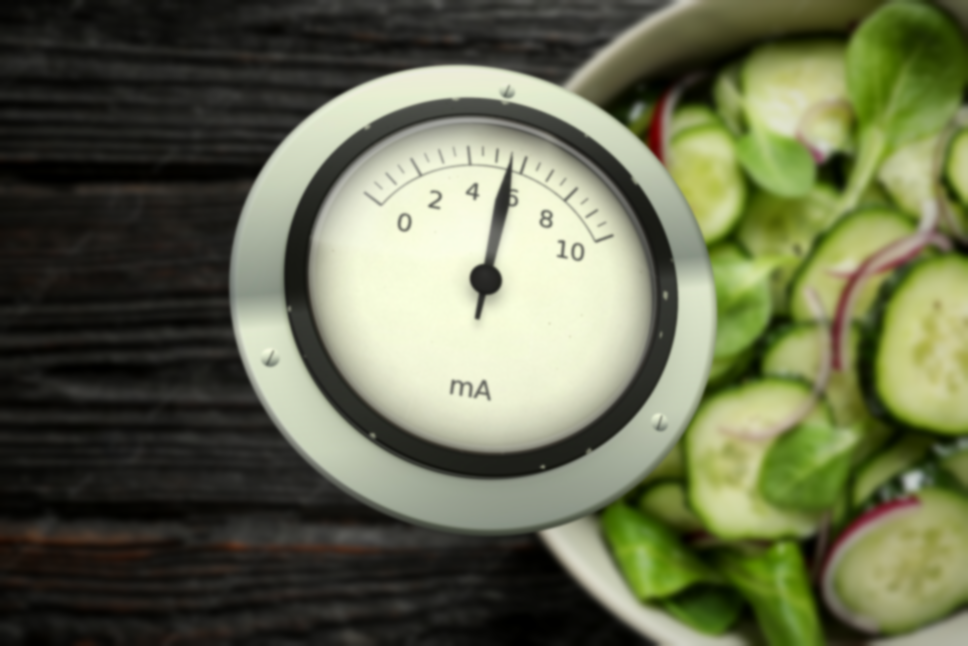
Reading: 5.5 mA
